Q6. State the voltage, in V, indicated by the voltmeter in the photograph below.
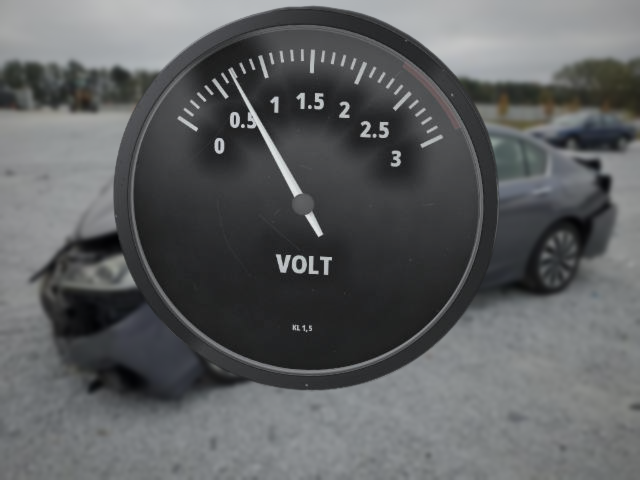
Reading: 0.7 V
